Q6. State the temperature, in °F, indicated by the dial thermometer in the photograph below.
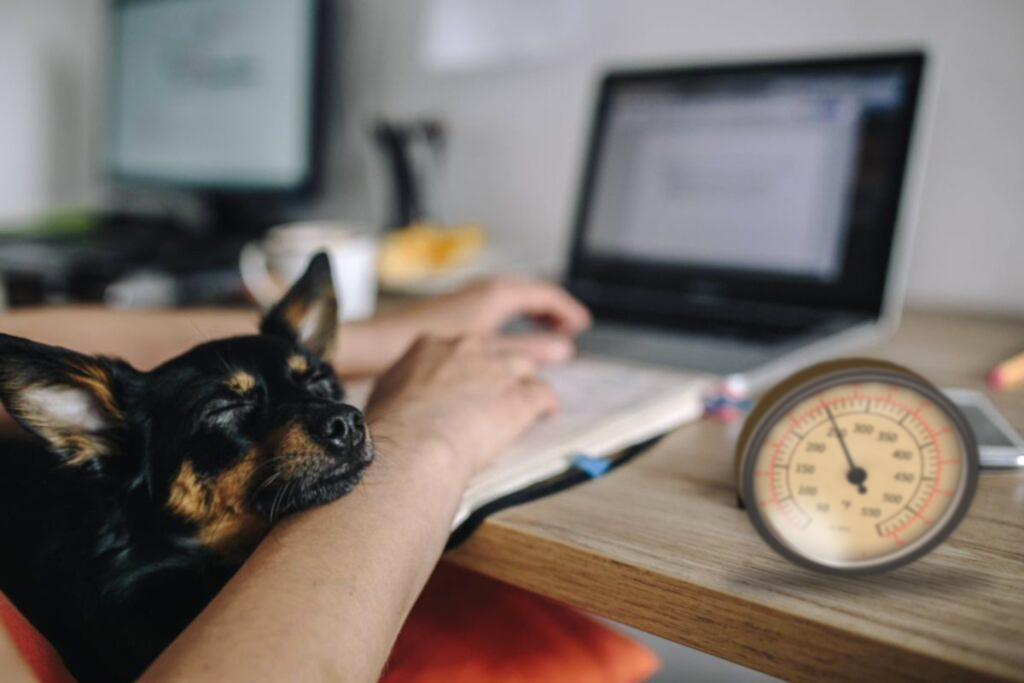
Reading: 250 °F
